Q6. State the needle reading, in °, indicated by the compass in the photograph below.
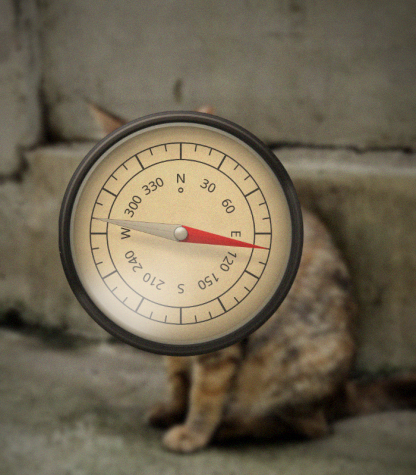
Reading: 100 °
